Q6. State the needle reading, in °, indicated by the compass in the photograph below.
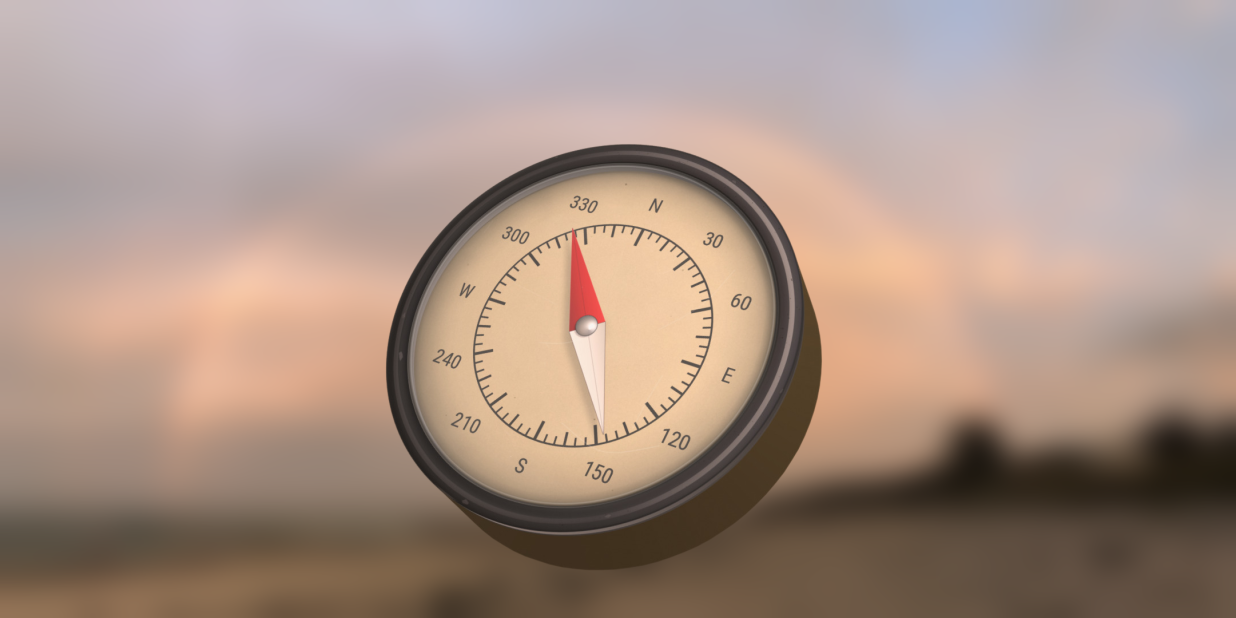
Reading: 325 °
